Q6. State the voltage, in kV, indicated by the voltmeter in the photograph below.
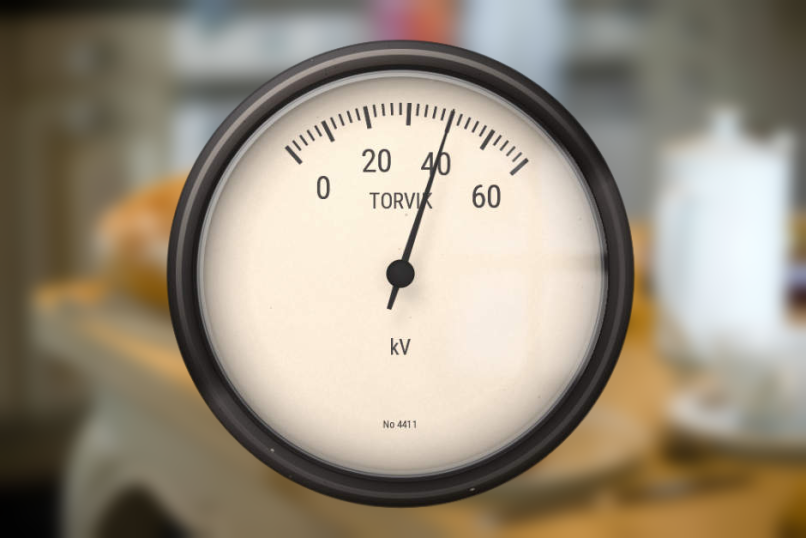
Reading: 40 kV
